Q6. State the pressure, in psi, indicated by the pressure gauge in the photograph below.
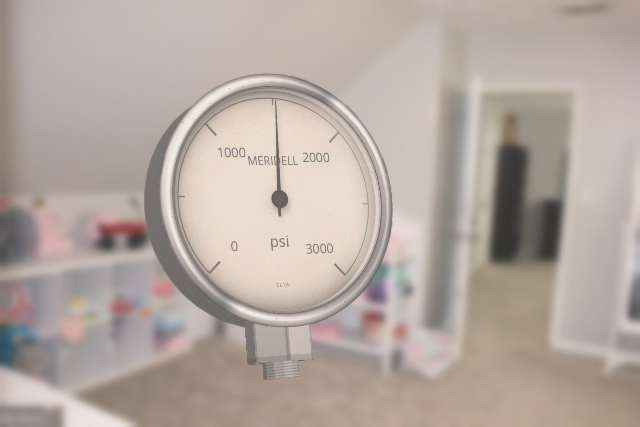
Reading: 1500 psi
